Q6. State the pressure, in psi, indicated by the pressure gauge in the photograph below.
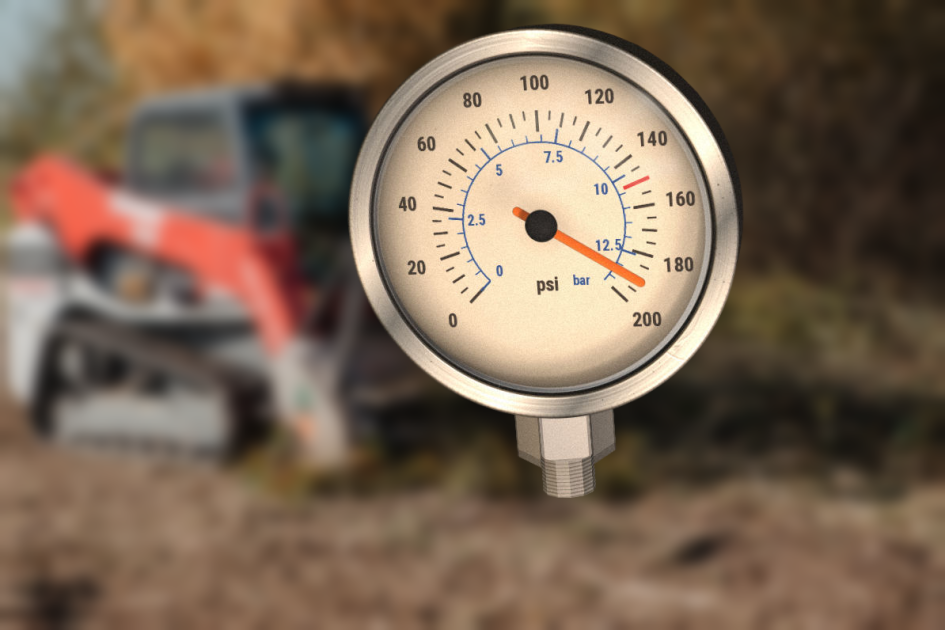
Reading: 190 psi
